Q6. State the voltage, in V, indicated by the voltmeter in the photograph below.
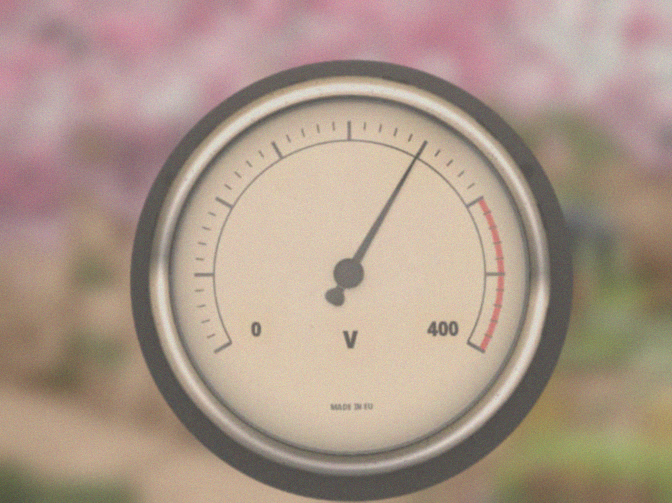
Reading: 250 V
